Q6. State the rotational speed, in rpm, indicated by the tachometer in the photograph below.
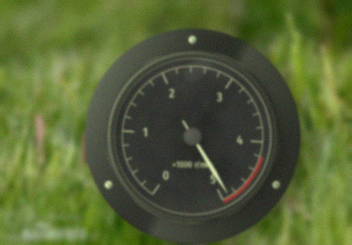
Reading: 4900 rpm
